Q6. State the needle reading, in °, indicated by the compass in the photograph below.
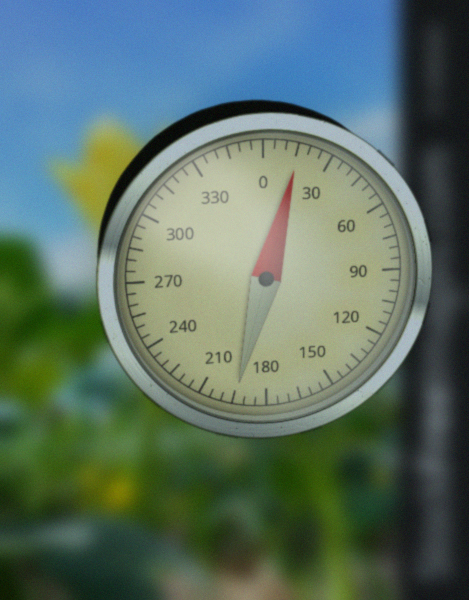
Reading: 15 °
